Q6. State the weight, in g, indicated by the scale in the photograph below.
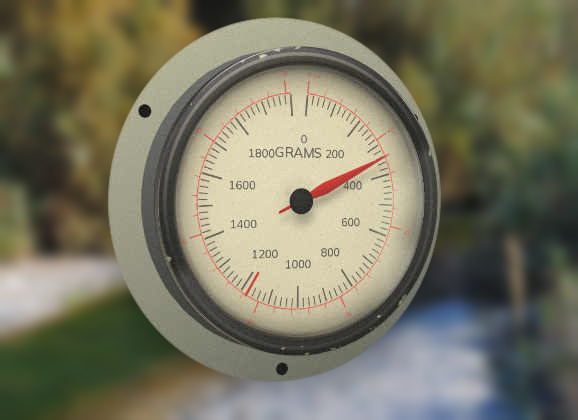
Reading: 340 g
